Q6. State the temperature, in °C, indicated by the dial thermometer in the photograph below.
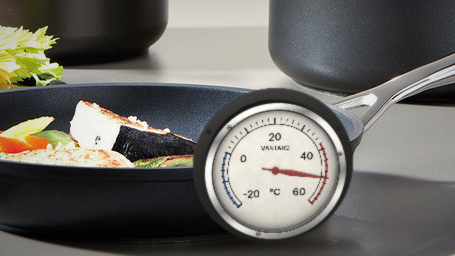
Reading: 50 °C
